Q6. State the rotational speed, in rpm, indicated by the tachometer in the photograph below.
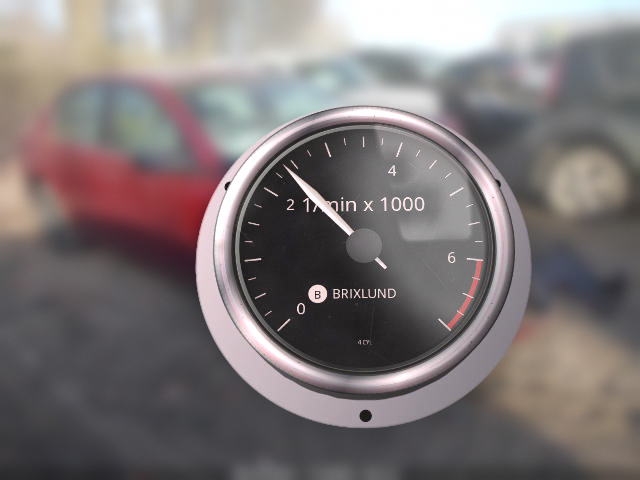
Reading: 2375 rpm
